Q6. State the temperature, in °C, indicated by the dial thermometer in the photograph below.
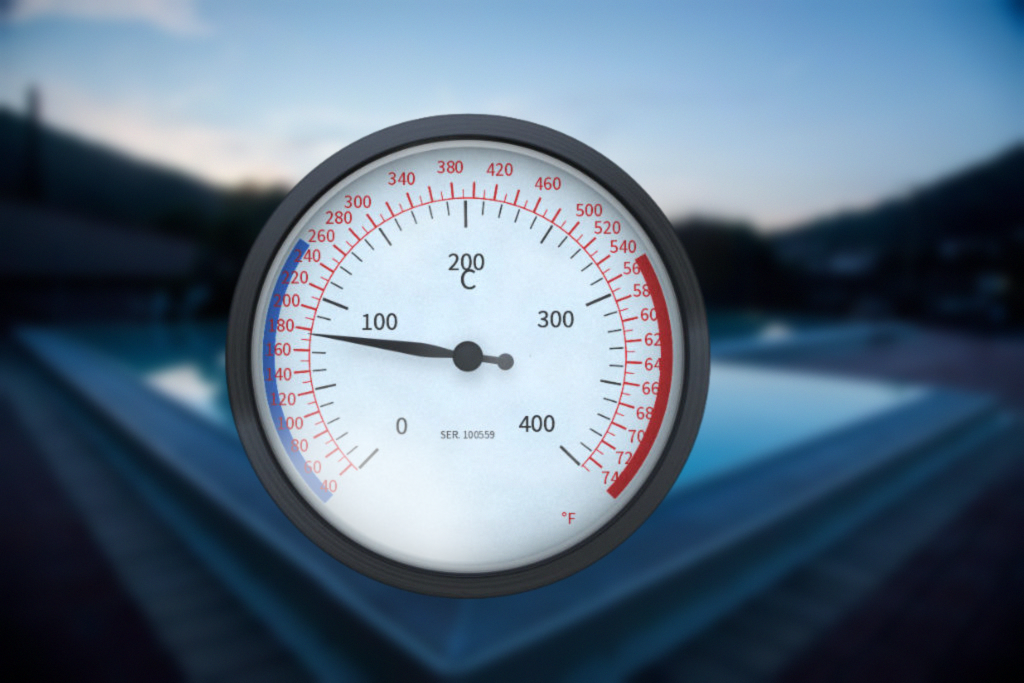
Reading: 80 °C
